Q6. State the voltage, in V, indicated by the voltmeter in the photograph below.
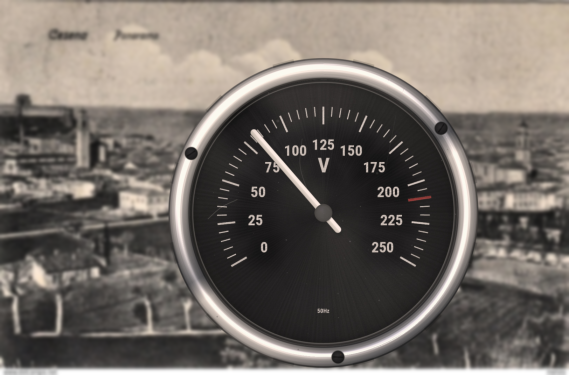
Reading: 82.5 V
